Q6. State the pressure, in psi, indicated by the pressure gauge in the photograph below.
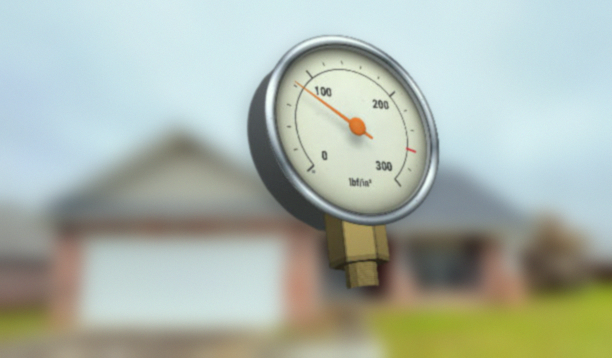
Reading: 80 psi
